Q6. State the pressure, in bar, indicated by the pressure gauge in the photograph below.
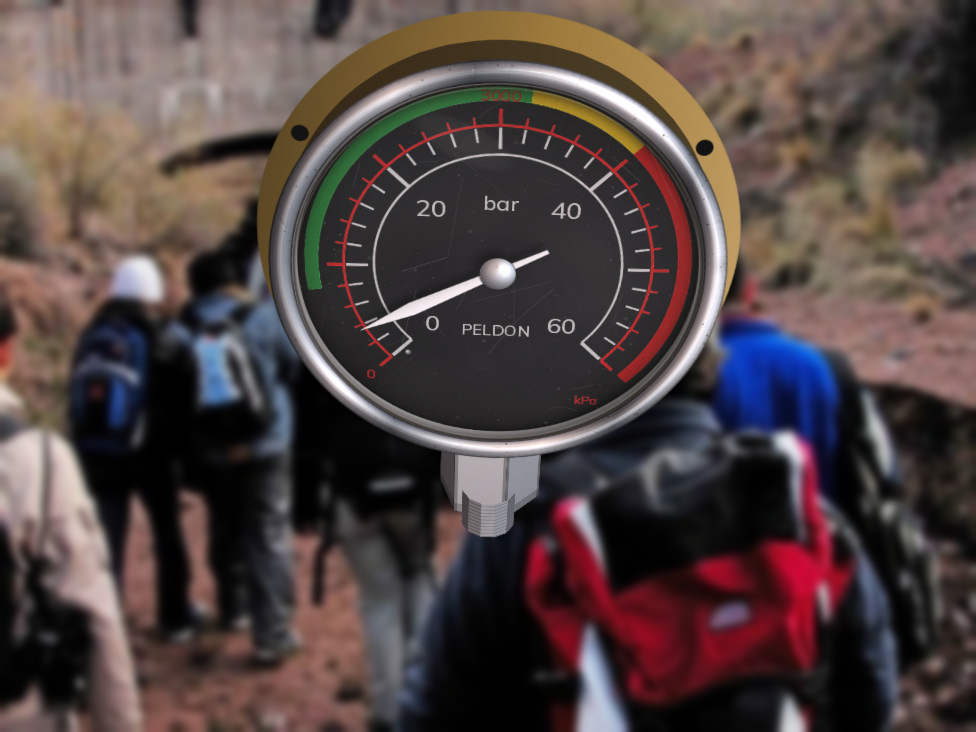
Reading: 4 bar
